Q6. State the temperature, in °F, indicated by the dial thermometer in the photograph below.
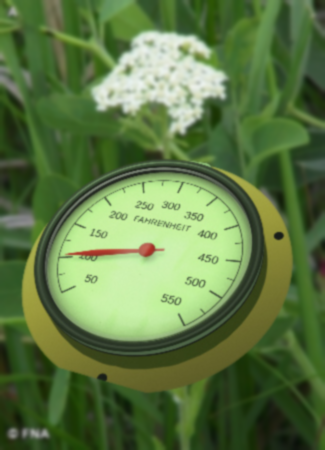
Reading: 100 °F
